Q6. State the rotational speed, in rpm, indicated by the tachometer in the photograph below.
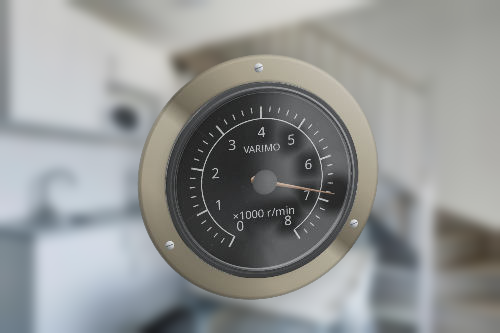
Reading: 6800 rpm
